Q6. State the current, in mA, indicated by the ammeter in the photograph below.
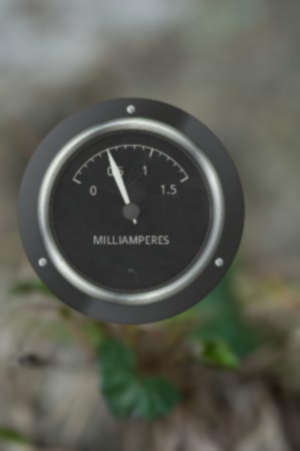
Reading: 0.5 mA
